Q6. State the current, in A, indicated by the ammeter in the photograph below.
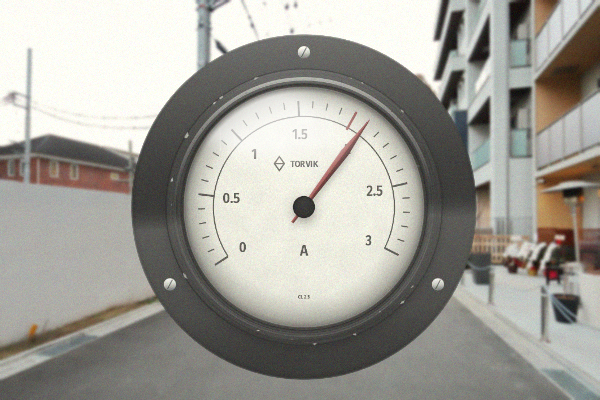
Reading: 2 A
